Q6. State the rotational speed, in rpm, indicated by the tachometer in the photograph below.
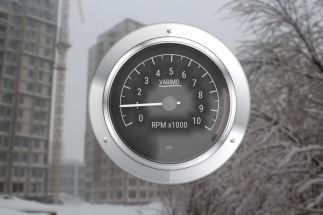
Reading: 1000 rpm
